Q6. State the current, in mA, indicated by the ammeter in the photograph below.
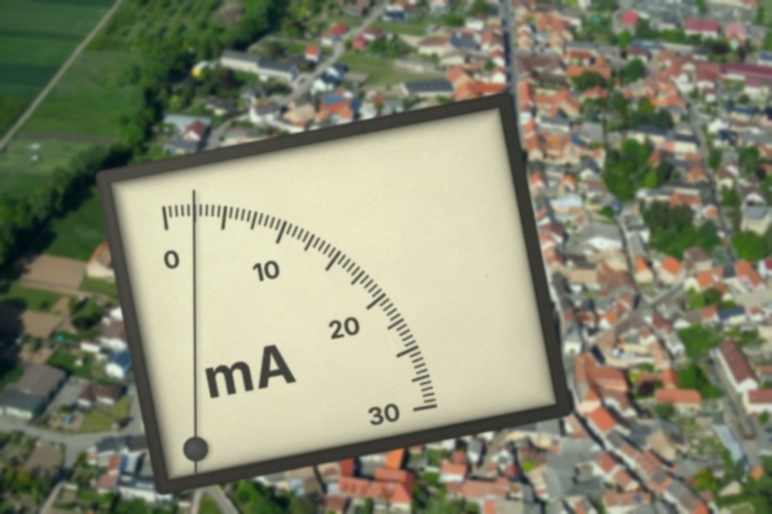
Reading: 2.5 mA
